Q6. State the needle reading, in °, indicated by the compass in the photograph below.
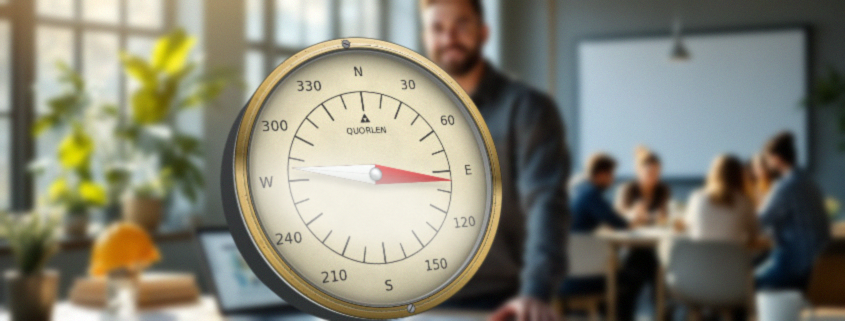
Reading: 97.5 °
